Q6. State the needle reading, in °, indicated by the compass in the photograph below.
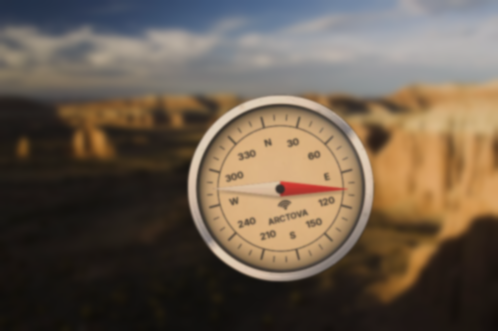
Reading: 105 °
